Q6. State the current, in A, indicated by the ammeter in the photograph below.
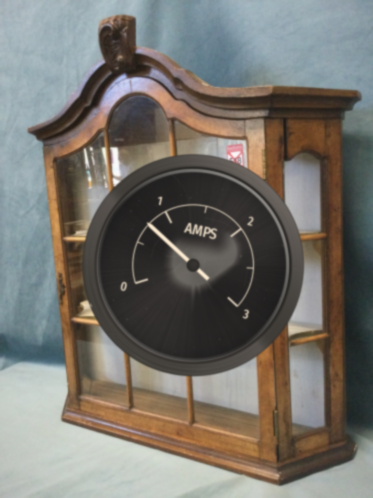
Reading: 0.75 A
